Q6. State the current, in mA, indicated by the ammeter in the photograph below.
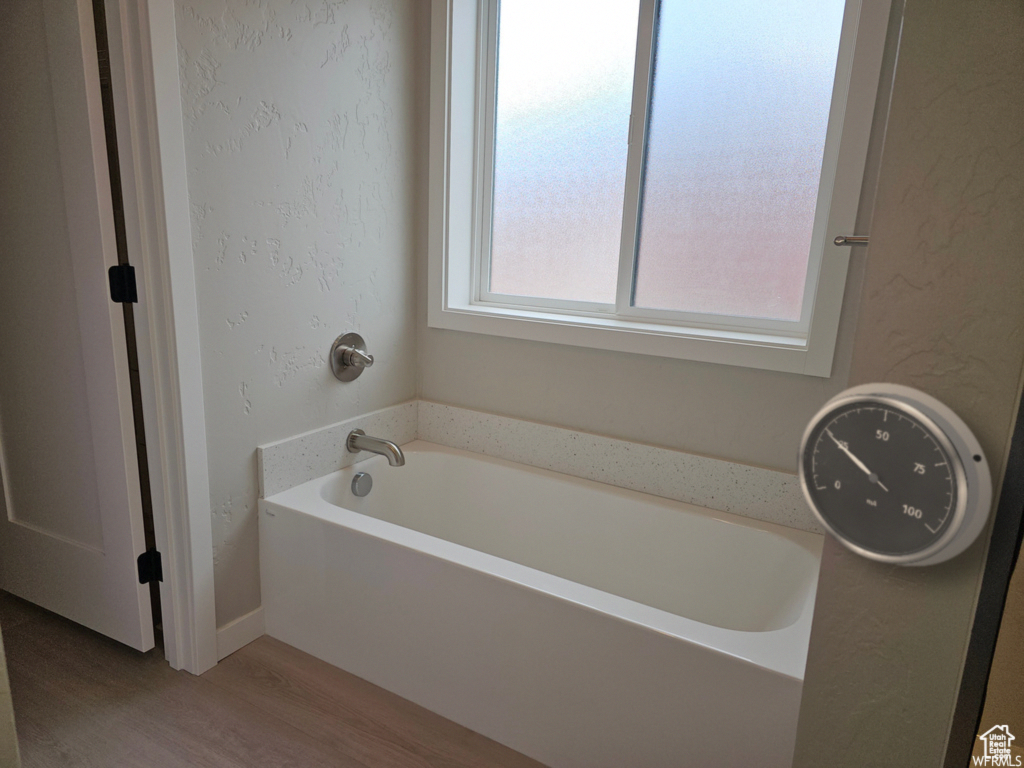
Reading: 25 mA
